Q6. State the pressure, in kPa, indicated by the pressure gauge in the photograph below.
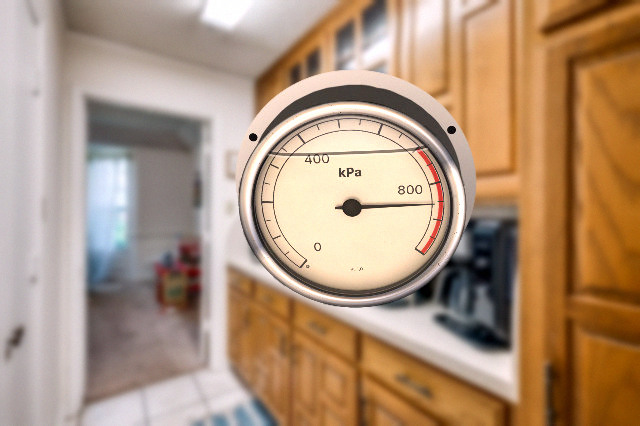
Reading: 850 kPa
